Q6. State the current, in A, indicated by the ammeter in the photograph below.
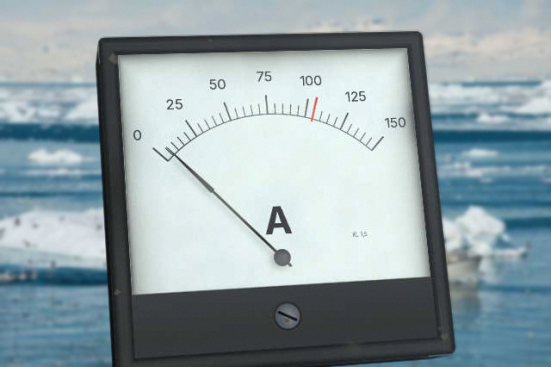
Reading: 5 A
